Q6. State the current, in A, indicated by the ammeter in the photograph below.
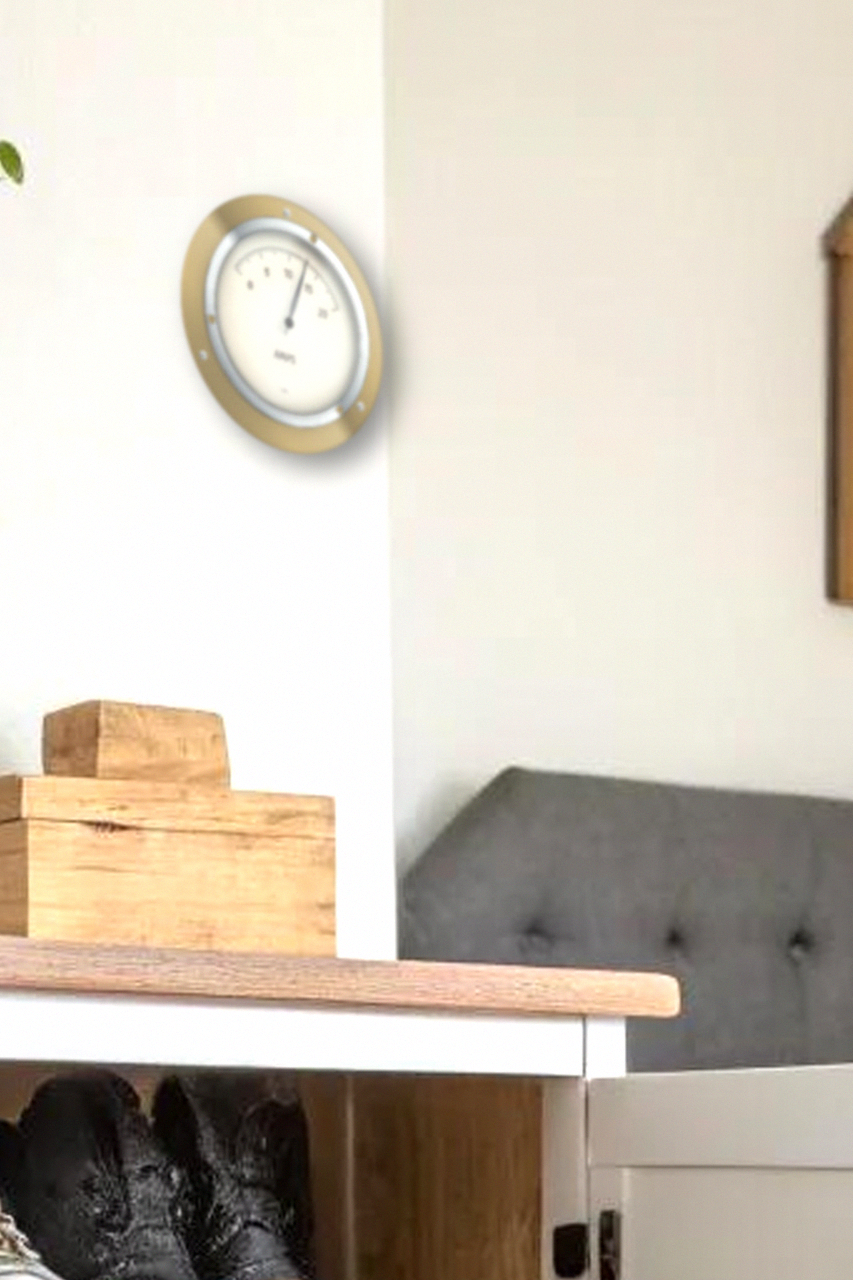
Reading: 12.5 A
